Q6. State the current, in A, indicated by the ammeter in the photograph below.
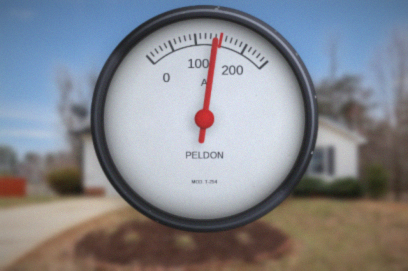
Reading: 140 A
